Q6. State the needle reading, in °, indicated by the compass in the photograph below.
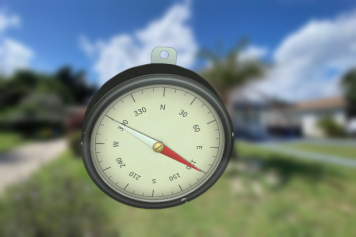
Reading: 120 °
